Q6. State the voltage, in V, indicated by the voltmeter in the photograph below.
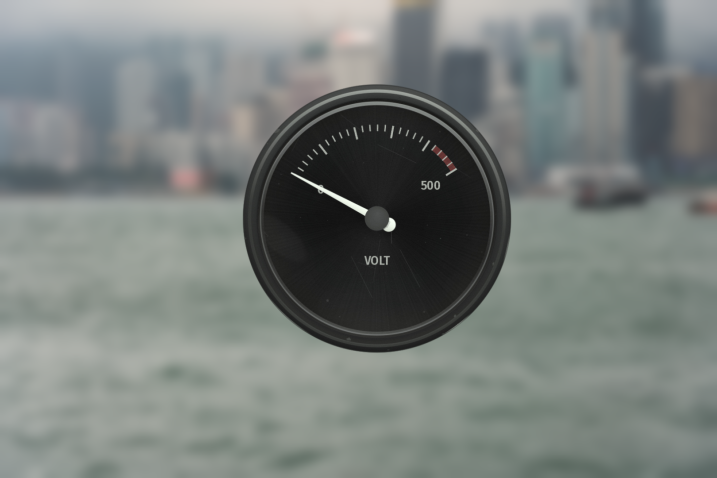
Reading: 0 V
